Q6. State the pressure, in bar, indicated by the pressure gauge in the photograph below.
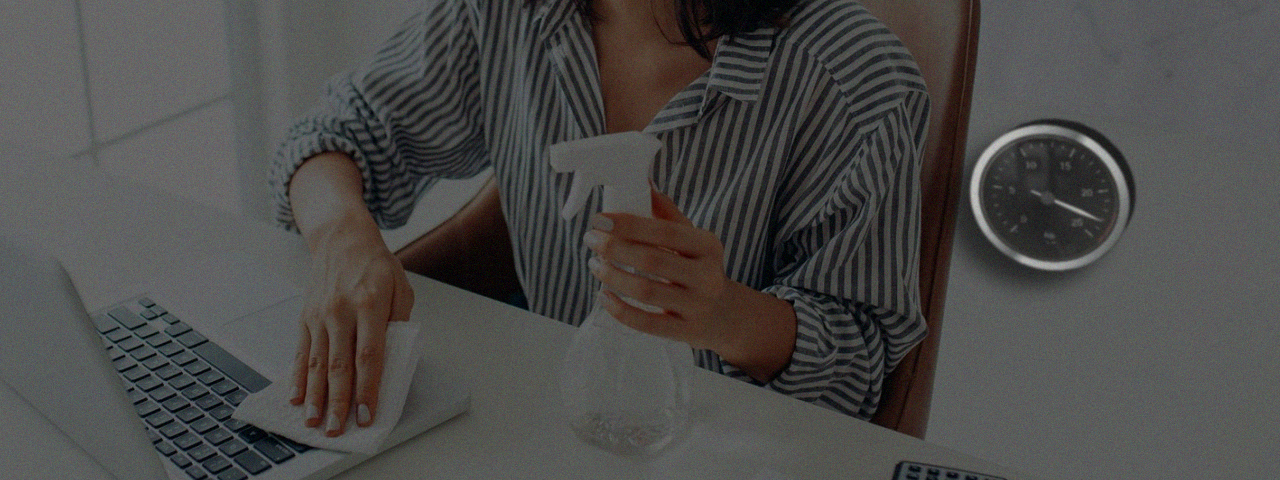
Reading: 23 bar
